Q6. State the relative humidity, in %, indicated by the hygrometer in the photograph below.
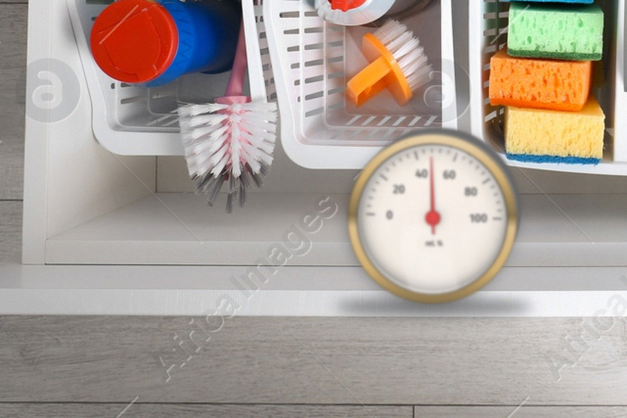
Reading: 48 %
